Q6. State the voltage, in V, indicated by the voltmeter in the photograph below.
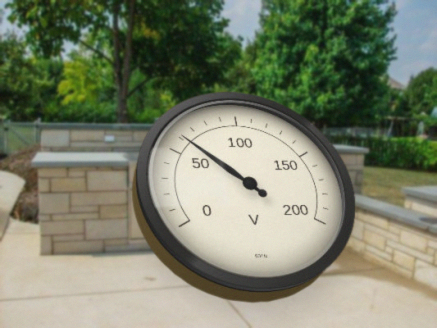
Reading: 60 V
